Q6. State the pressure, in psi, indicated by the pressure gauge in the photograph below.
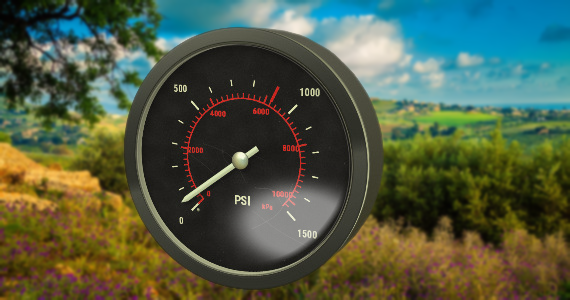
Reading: 50 psi
